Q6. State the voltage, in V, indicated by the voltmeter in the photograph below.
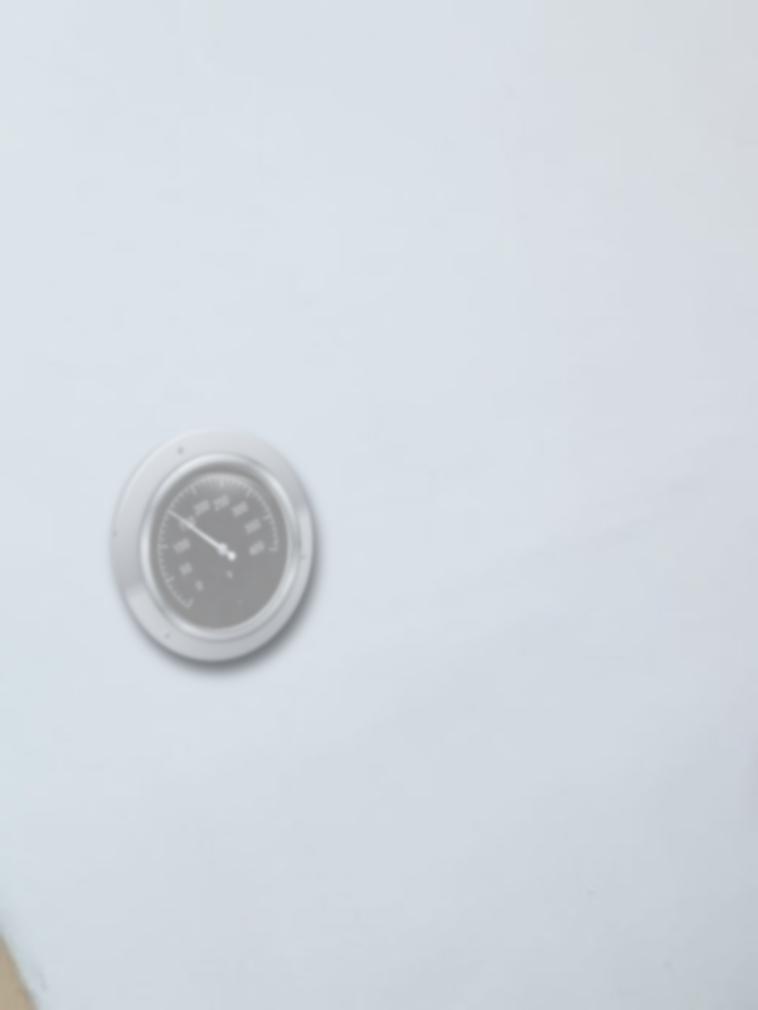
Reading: 150 V
